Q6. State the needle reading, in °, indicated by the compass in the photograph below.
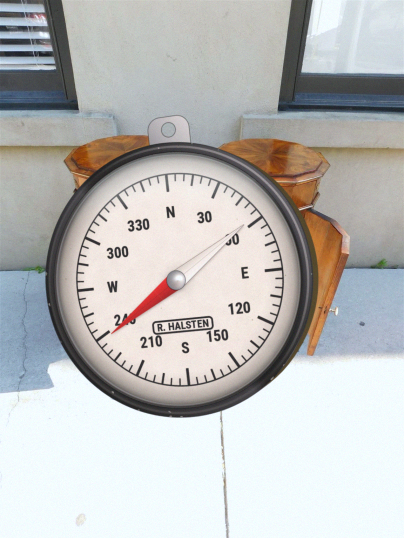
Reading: 237.5 °
